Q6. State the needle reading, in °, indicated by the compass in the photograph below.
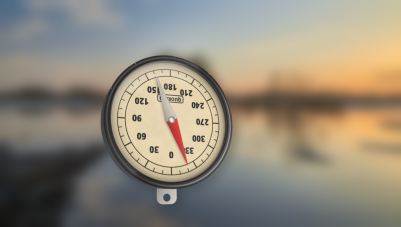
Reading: 340 °
